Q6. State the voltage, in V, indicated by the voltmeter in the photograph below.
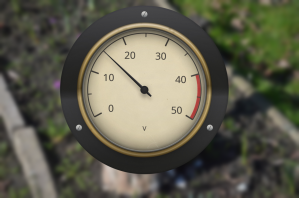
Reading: 15 V
